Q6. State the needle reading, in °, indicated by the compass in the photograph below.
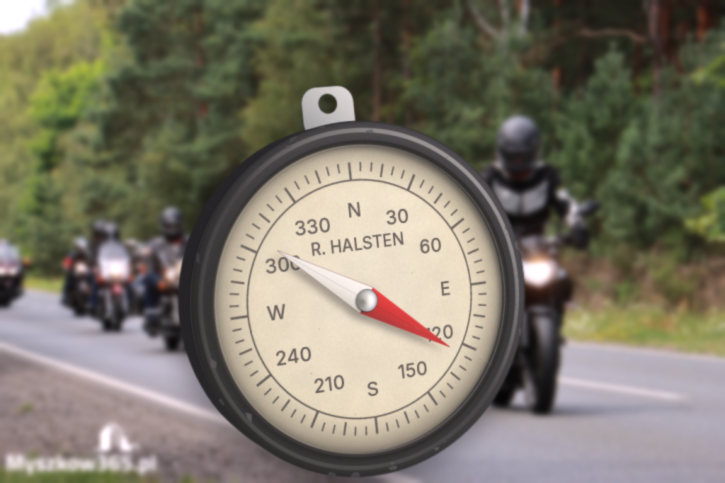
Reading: 125 °
